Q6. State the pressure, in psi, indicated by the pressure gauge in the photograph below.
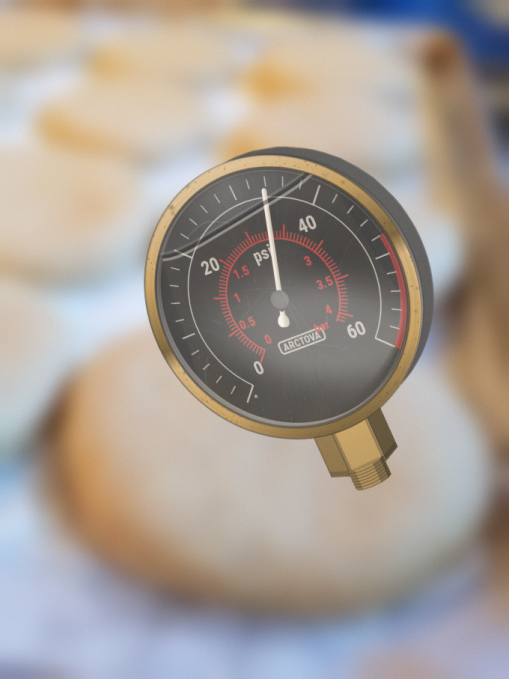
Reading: 34 psi
